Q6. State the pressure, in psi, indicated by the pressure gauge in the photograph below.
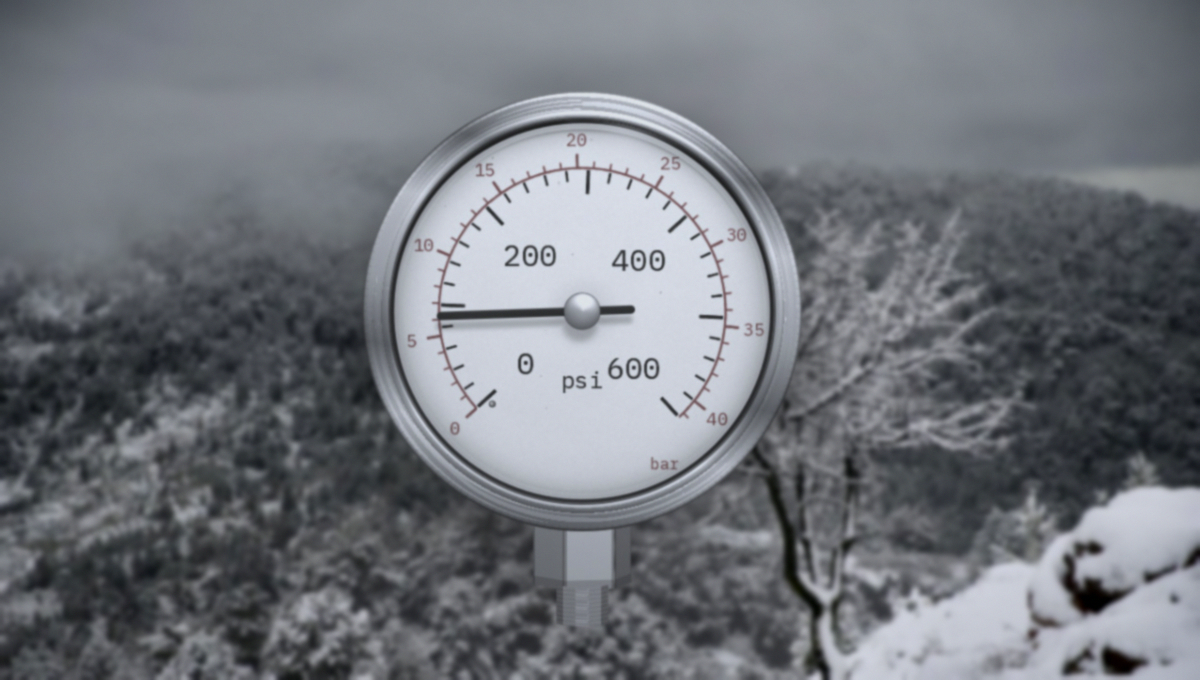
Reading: 90 psi
